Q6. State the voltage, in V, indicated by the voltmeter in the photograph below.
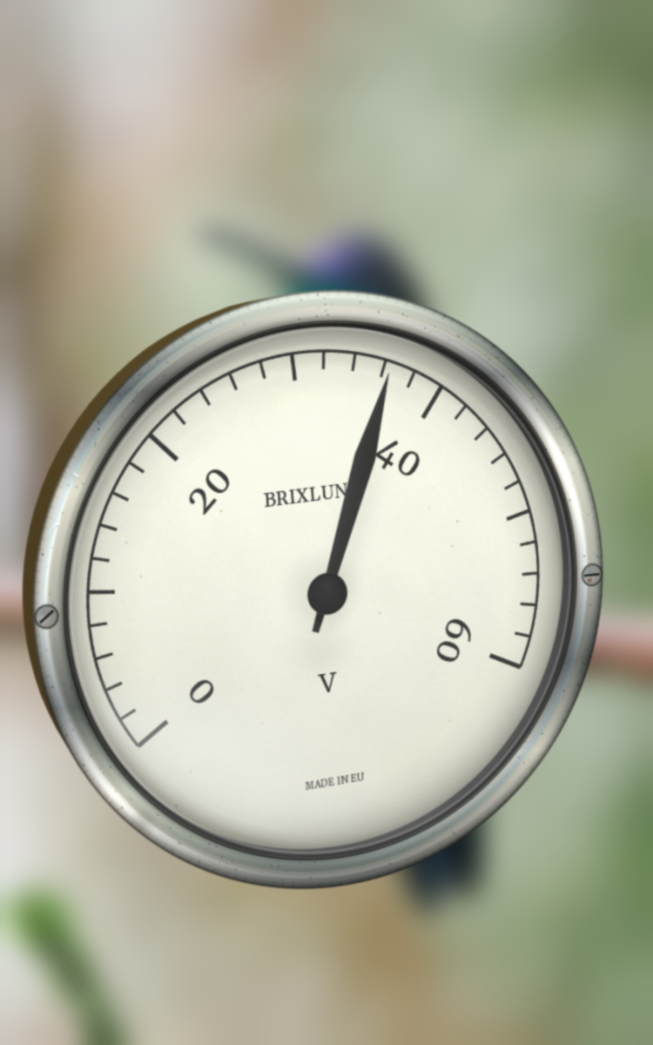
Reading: 36 V
